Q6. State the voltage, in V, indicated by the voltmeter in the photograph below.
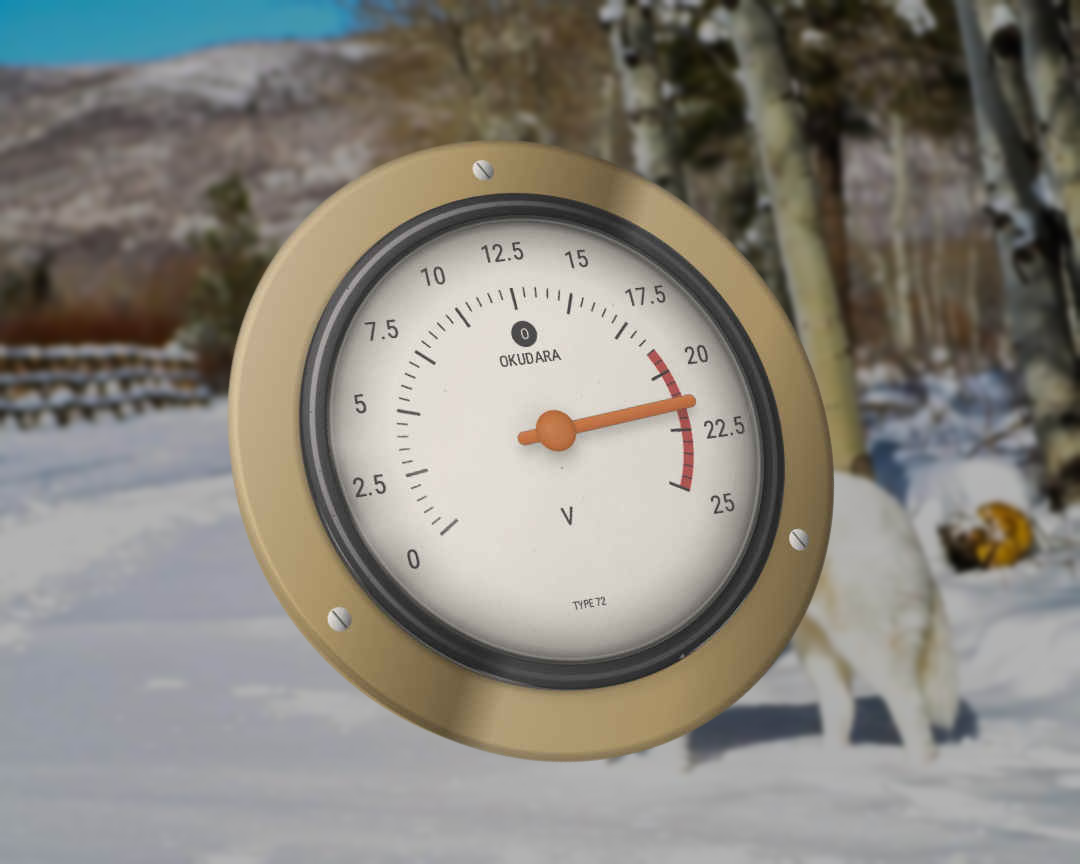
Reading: 21.5 V
